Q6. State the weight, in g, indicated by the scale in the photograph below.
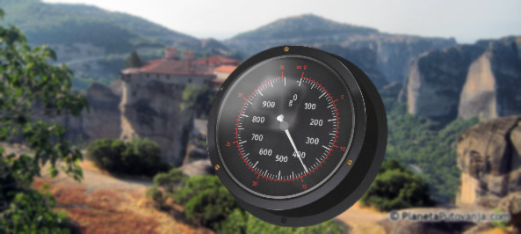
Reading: 400 g
